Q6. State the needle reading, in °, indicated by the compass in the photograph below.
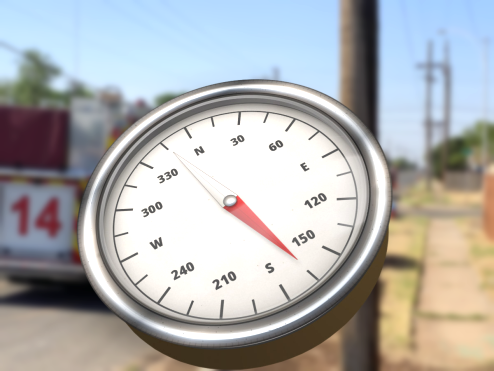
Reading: 165 °
